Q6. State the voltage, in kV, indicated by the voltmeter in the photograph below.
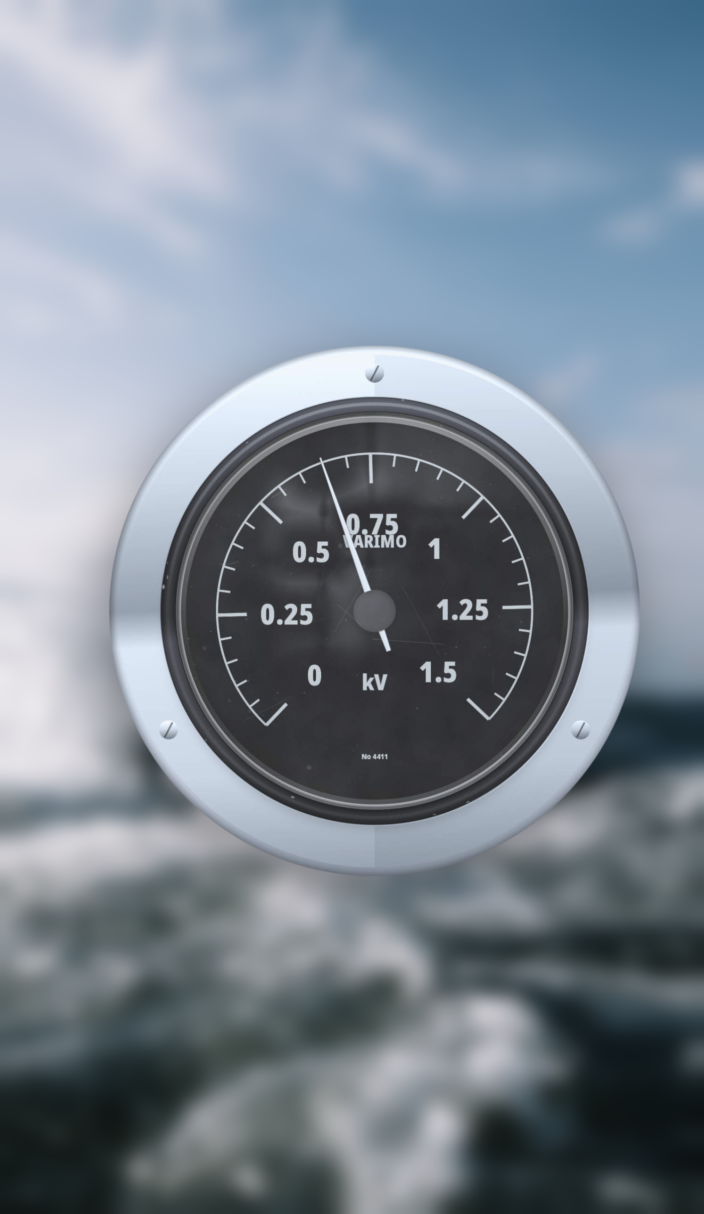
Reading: 0.65 kV
